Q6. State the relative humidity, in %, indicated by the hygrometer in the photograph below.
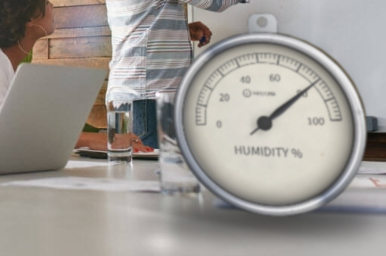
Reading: 80 %
